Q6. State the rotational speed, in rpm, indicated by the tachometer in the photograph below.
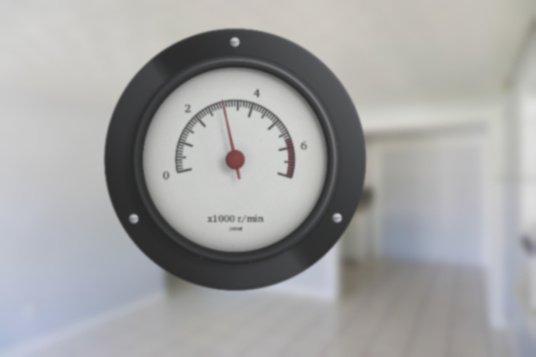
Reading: 3000 rpm
